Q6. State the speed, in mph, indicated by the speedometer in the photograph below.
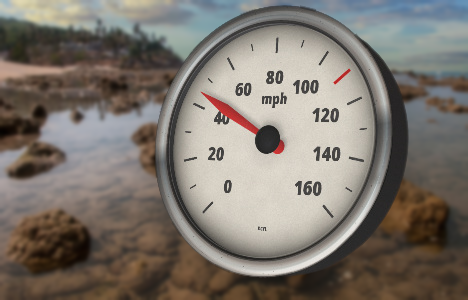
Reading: 45 mph
